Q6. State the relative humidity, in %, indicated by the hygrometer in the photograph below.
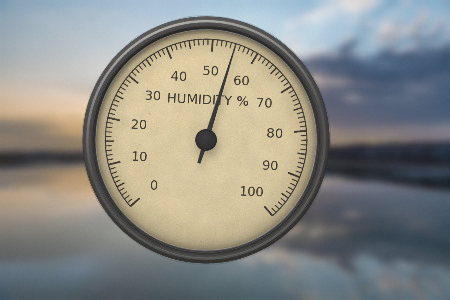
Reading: 55 %
